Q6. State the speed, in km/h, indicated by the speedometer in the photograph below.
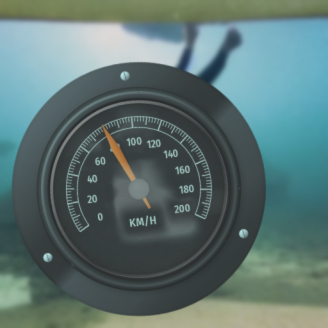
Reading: 80 km/h
